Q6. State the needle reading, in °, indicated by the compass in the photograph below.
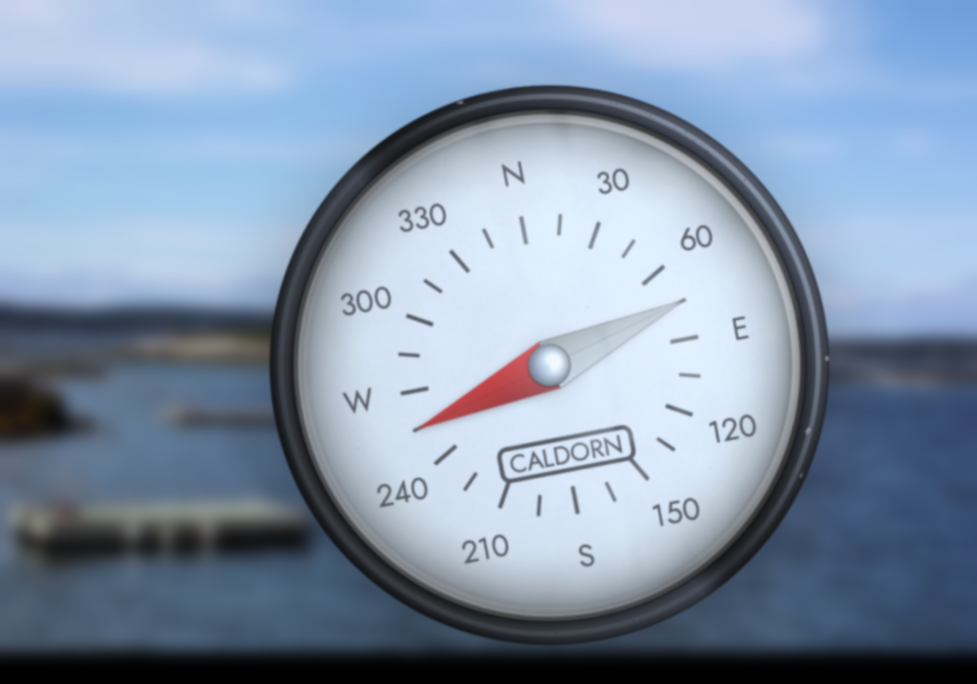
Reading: 255 °
